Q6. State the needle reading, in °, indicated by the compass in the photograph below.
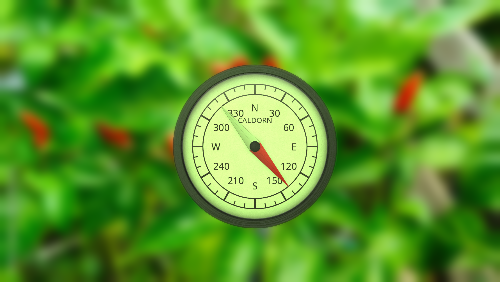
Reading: 140 °
